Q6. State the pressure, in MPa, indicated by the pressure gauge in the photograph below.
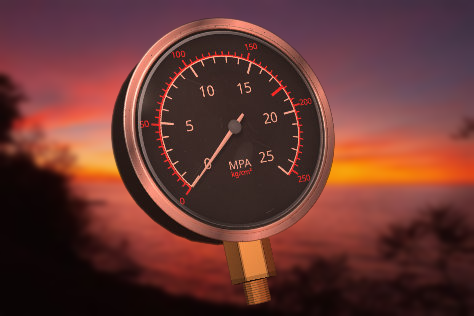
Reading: 0 MPa
